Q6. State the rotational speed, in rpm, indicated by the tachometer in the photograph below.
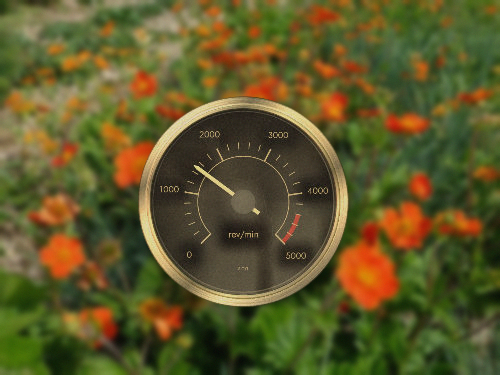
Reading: 1500 rpm
